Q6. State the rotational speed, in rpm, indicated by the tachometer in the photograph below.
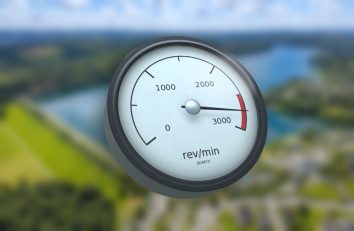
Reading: 2750 rpm
